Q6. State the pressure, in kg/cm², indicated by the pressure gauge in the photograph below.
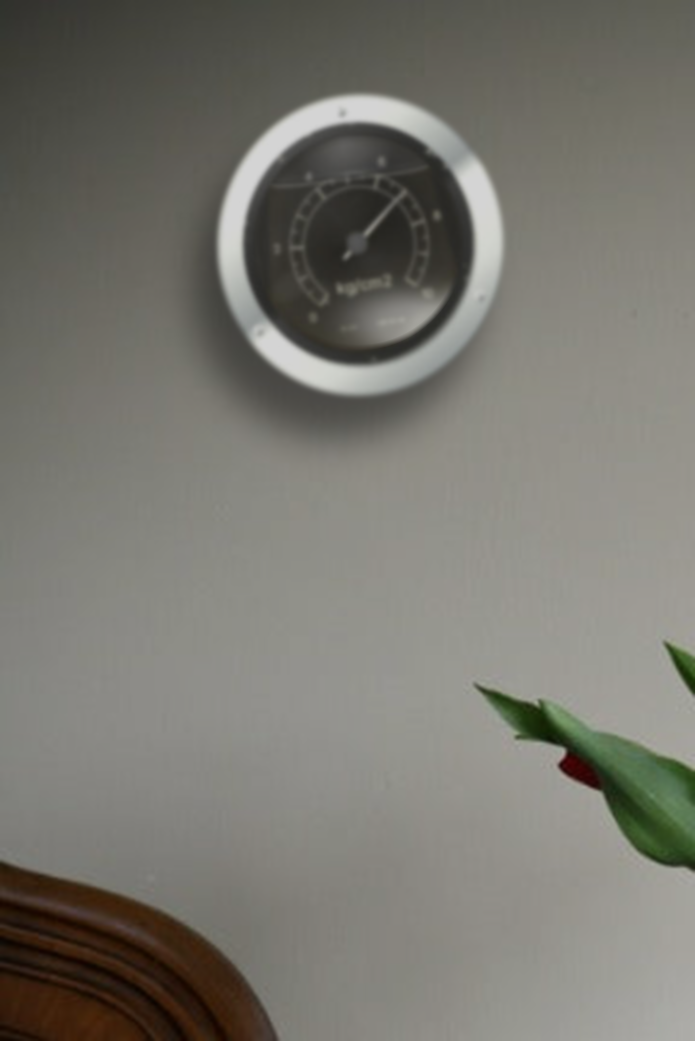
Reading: 7 kg/cm²
